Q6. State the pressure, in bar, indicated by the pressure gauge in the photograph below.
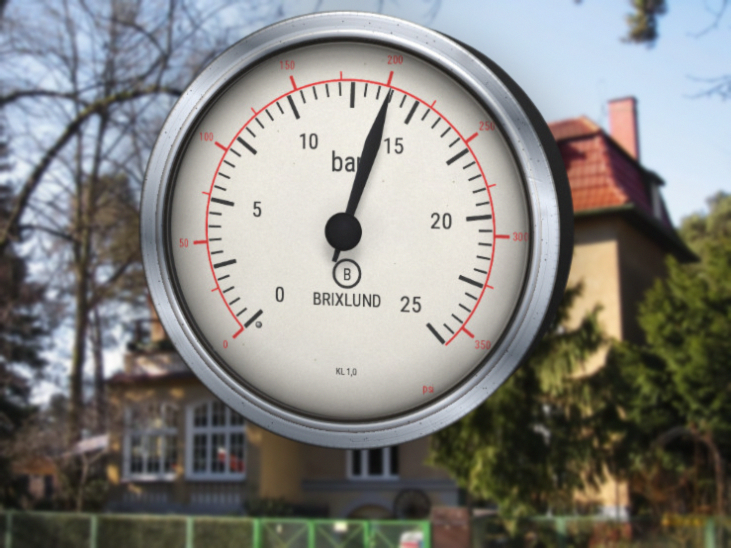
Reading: 14 bar
